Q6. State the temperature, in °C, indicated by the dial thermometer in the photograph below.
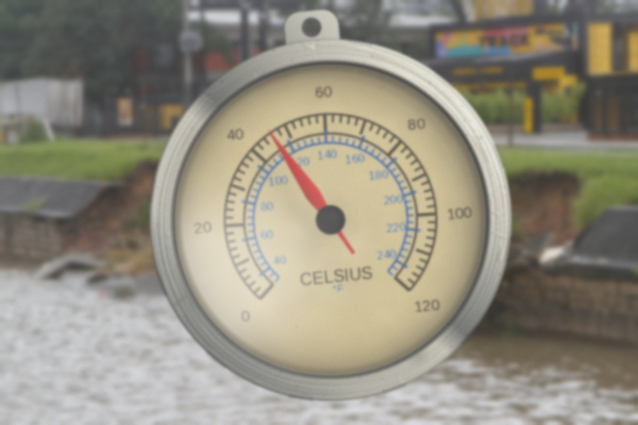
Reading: 46 °C
